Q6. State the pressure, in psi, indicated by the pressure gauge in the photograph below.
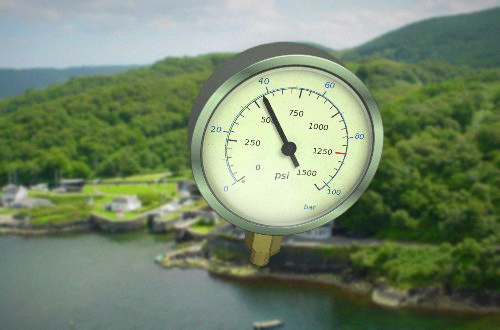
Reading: 550 psi
